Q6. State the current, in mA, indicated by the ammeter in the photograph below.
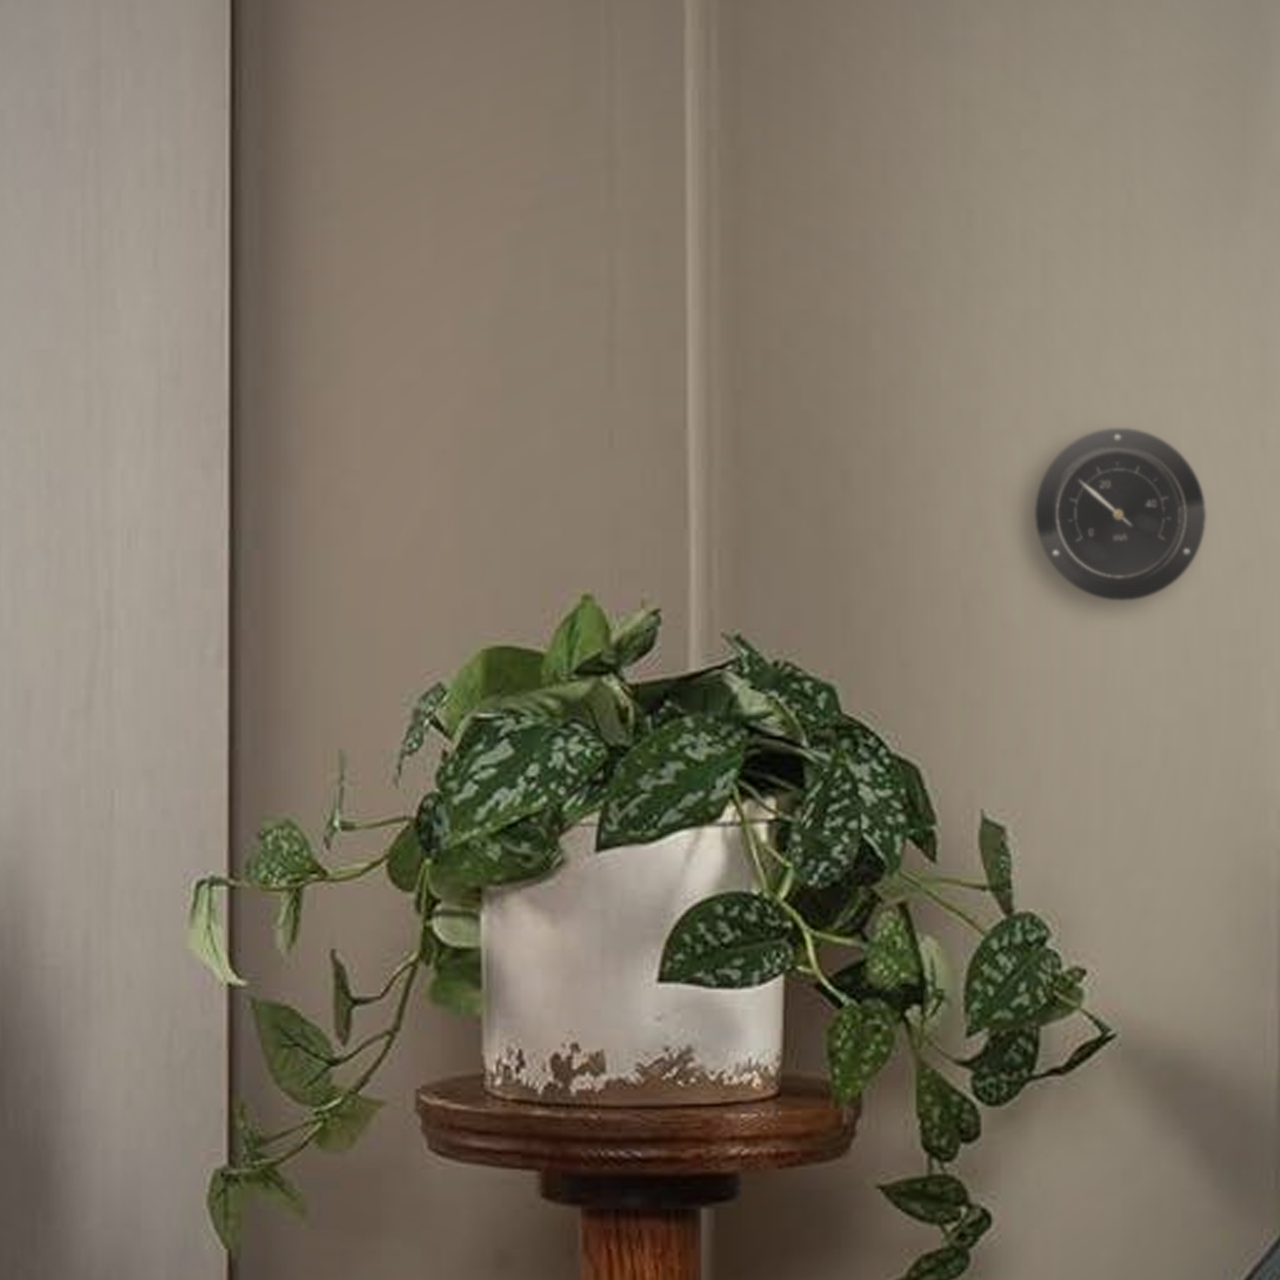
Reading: 15 mA
